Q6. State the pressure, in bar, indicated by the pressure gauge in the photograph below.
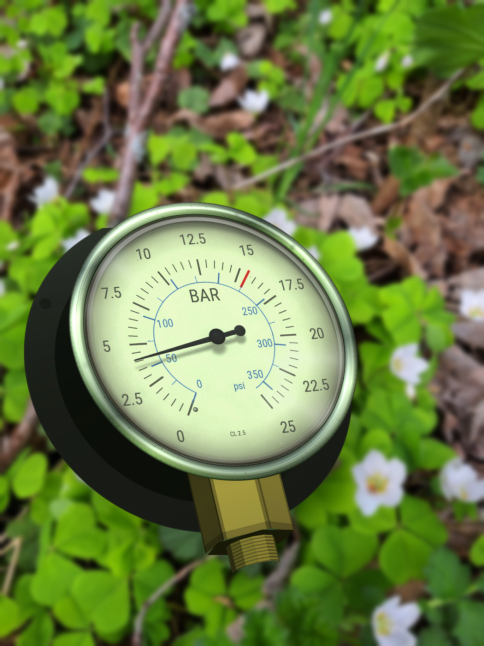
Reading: 4 bar
